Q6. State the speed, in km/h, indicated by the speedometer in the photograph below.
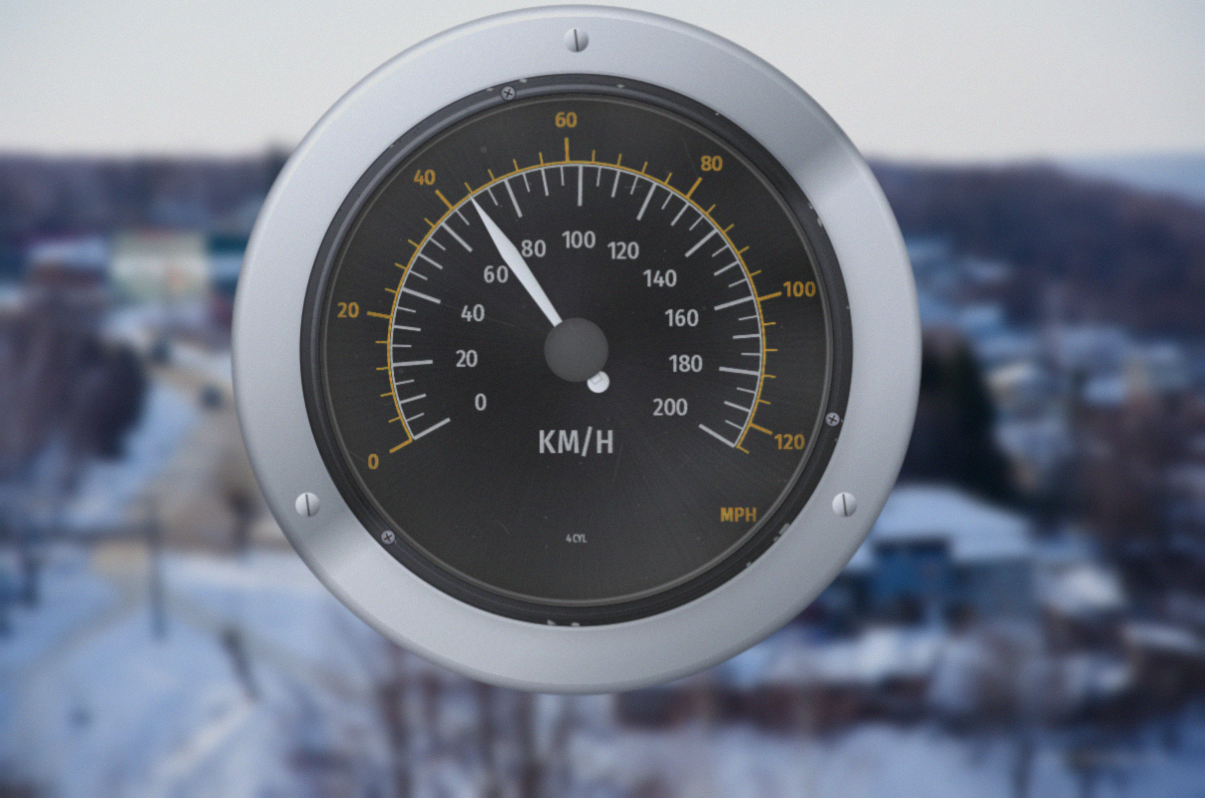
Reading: 70 km/h
